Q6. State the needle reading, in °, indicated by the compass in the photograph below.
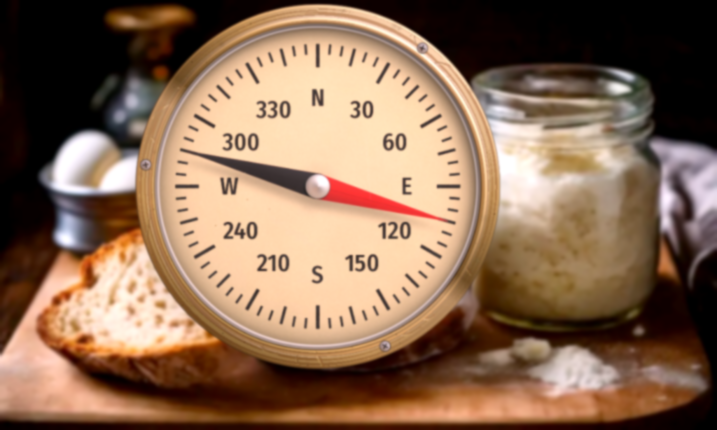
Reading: 105 °
